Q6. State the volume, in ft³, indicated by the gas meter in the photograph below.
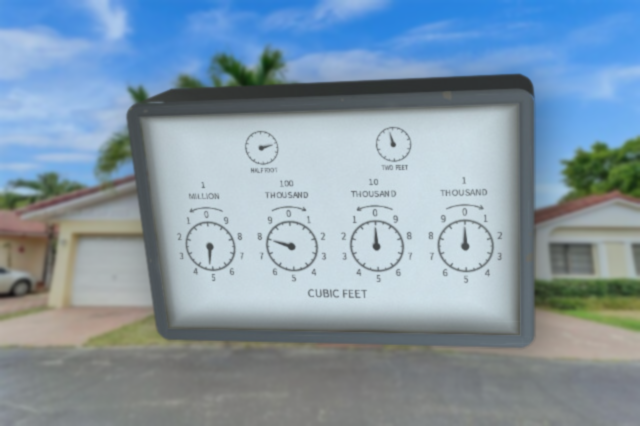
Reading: 480000 ft³
